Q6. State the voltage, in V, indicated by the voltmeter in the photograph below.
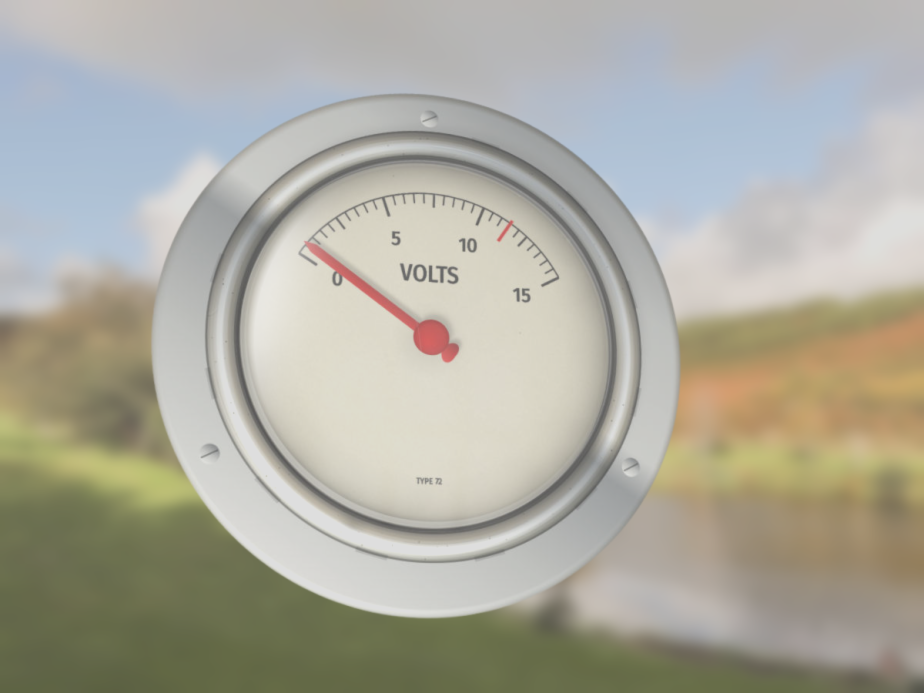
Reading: 0.5 V
